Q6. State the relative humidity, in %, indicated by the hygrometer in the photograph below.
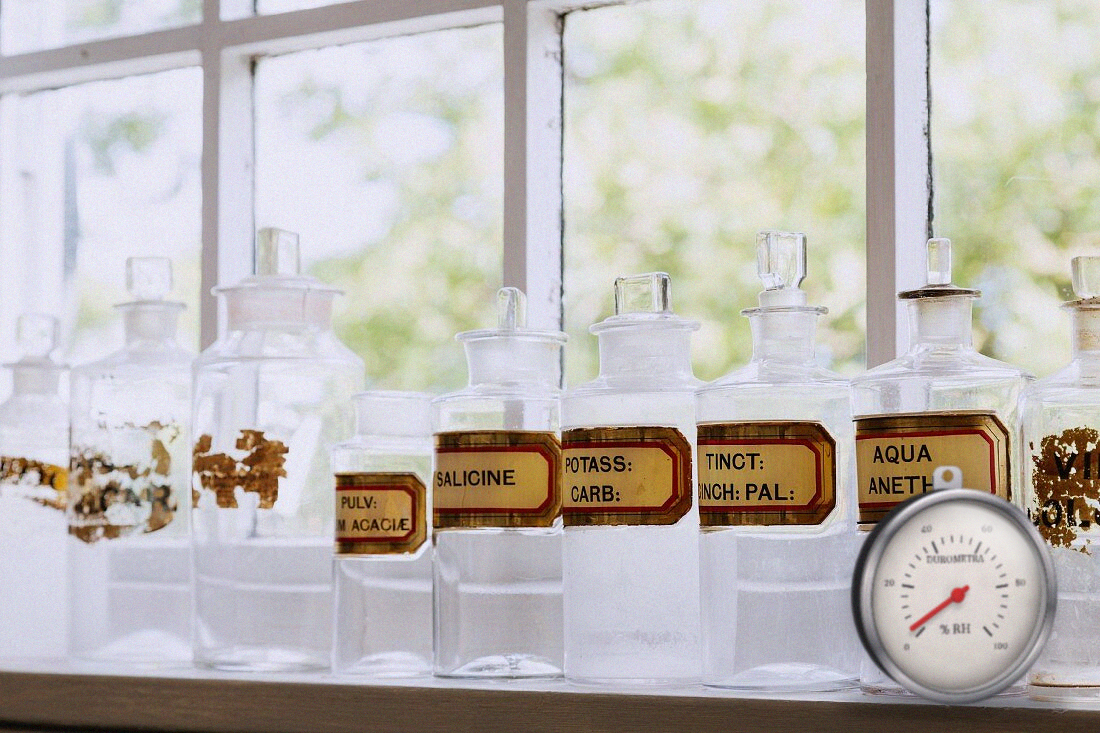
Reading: 4 %
